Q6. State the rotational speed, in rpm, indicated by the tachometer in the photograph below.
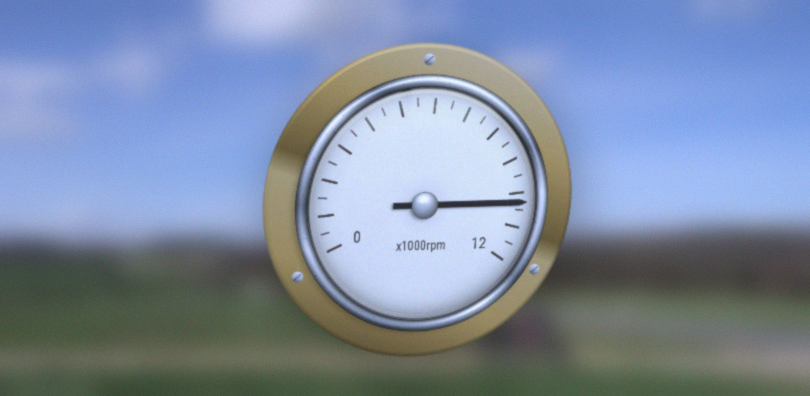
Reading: 10250 rpm
